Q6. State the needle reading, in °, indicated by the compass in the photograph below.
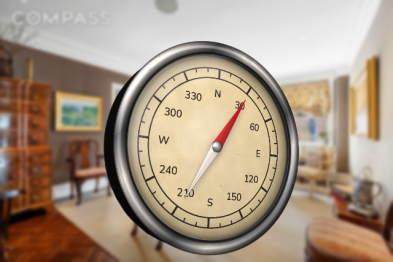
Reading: 30 °
